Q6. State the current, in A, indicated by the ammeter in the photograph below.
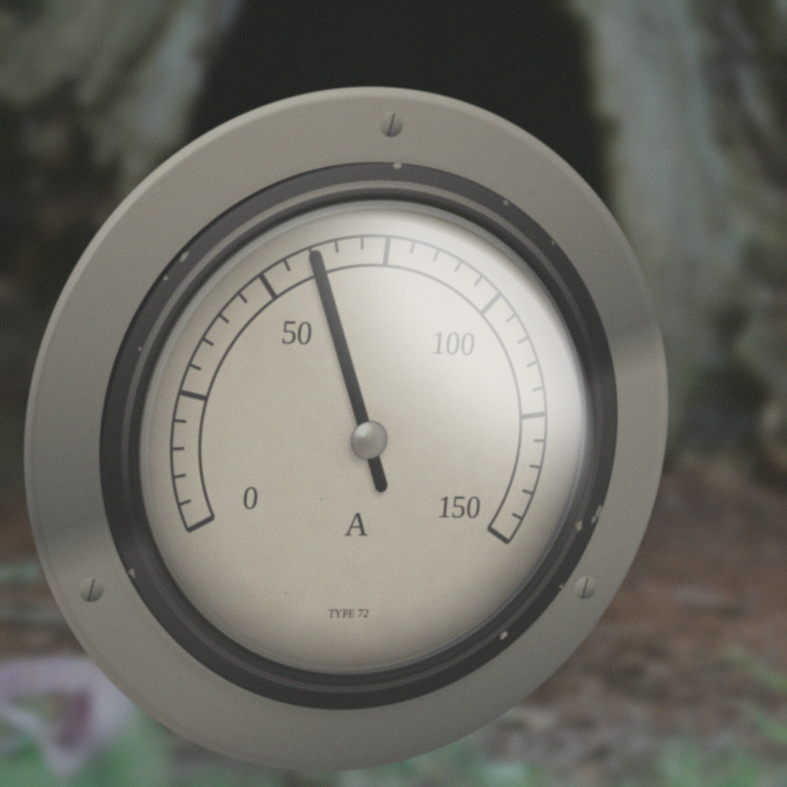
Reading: 60 A
